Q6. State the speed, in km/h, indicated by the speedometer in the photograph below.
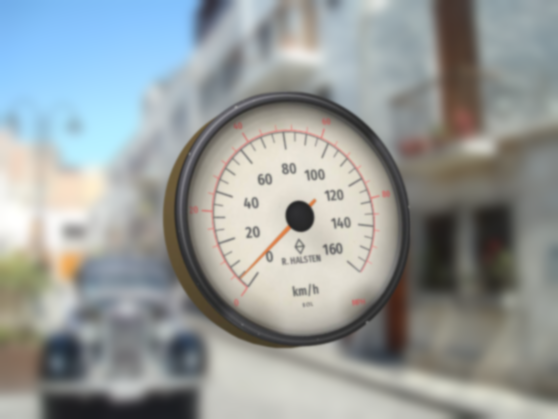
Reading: 5 km/h
